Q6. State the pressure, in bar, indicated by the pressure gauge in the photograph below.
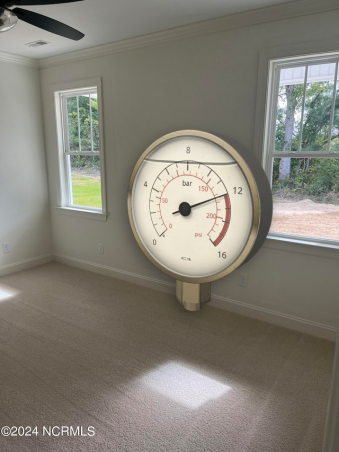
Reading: 12 bar
